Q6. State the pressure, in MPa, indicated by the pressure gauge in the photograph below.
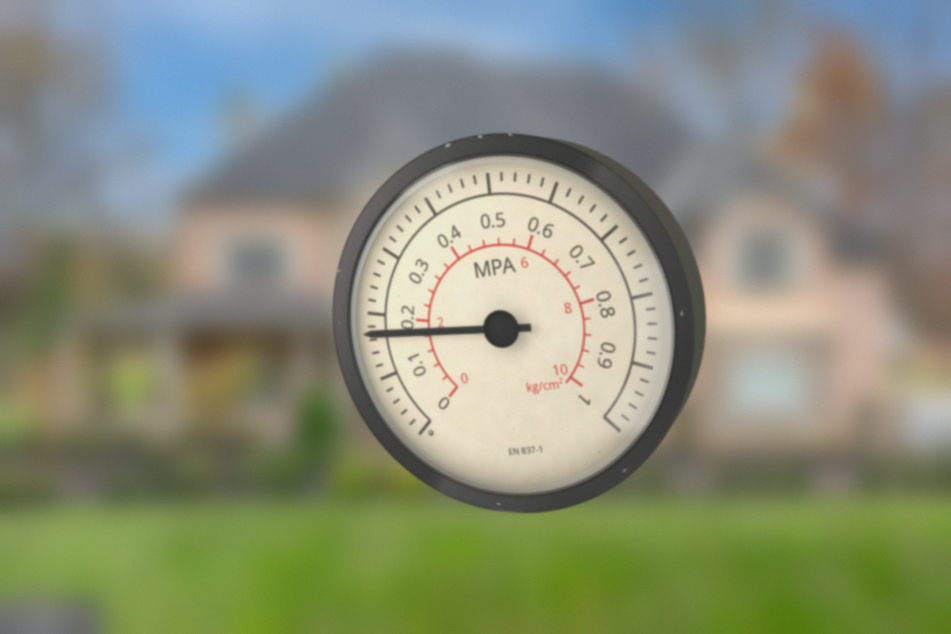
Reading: 0.17 MPa
